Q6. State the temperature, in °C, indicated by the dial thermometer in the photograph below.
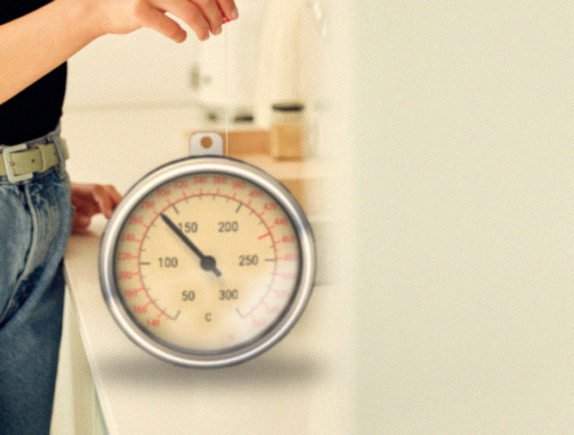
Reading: 140 °C
